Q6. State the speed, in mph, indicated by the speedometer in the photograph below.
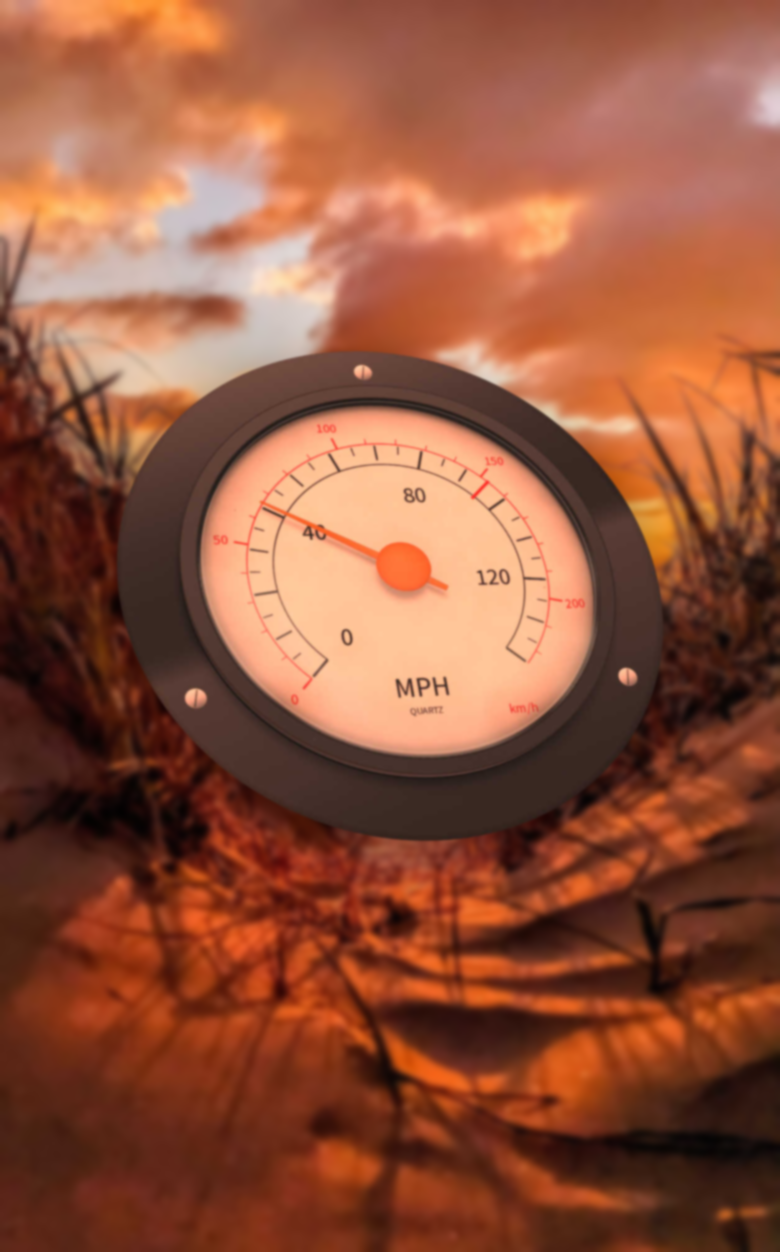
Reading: 40 mph
